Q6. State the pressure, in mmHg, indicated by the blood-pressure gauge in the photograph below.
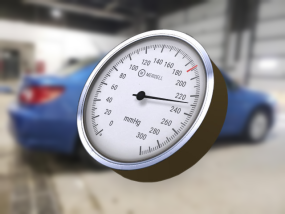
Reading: 230 mmHg
